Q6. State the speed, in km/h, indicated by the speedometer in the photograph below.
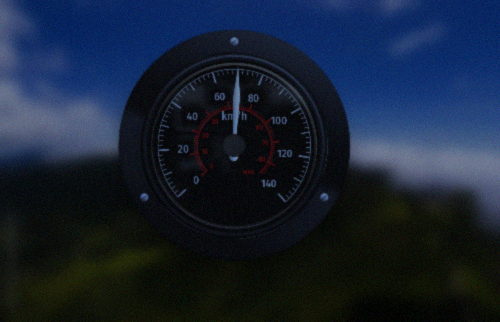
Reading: 70 km/h
